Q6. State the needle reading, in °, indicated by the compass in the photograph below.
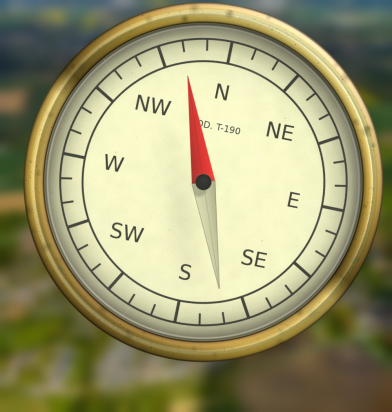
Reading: 340 °
